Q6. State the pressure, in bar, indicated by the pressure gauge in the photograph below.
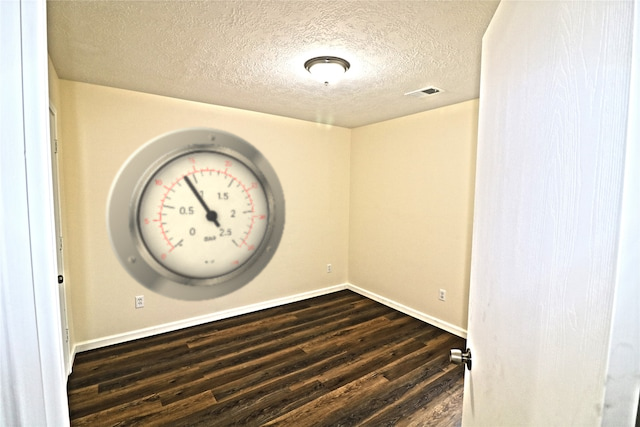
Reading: 0.9 bar
